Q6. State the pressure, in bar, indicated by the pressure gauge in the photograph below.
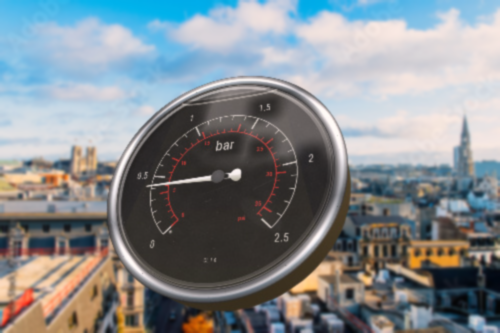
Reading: 0.4 bar
